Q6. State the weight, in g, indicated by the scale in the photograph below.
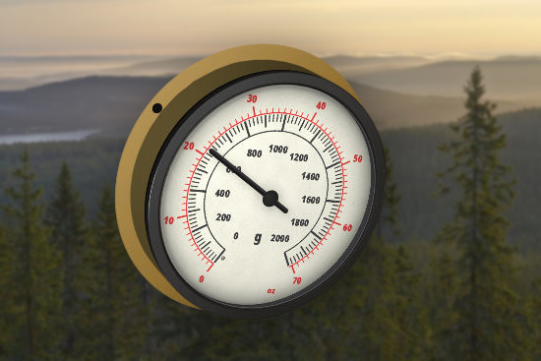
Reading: 600 g
